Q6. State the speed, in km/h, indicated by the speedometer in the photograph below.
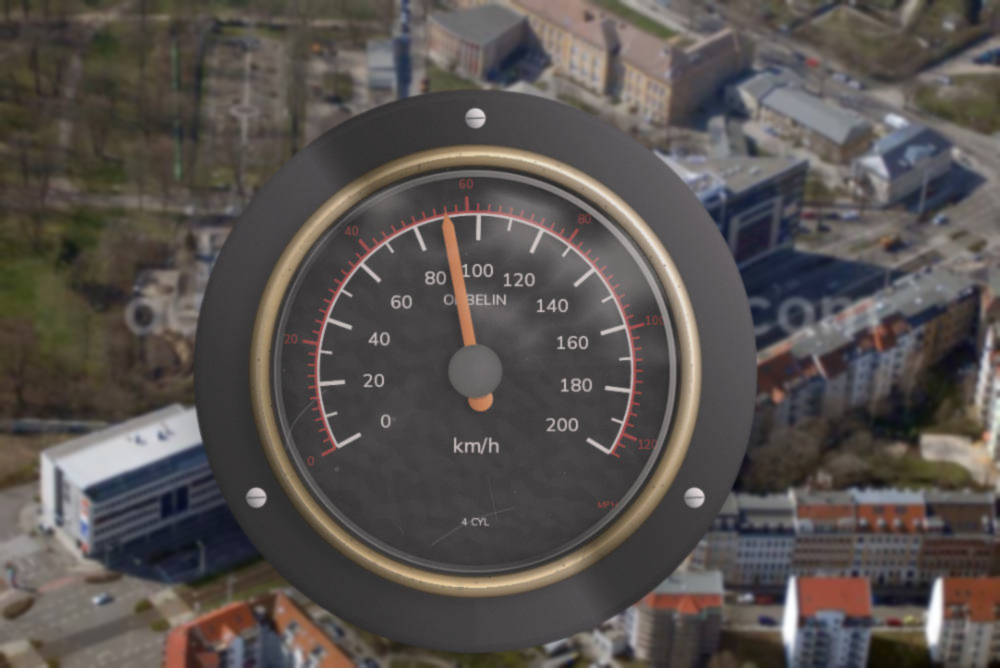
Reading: 90 km/h
